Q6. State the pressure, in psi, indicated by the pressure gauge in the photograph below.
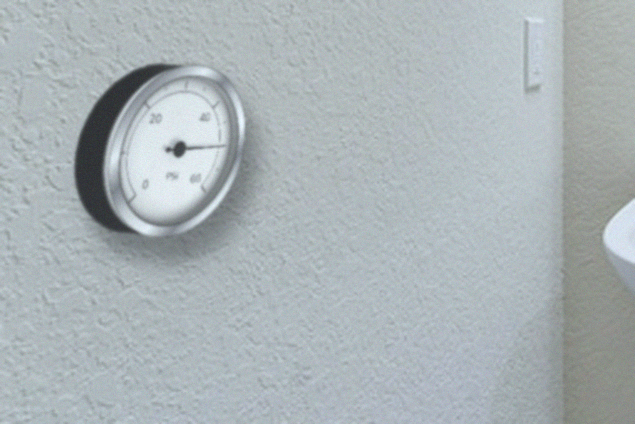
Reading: 50 psi
